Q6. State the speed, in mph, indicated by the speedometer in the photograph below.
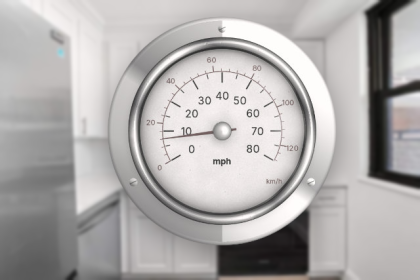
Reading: 7.5 mph
